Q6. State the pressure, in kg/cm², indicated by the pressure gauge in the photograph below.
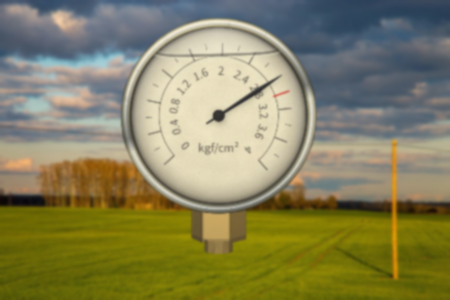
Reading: 2.8 kg/cm²
